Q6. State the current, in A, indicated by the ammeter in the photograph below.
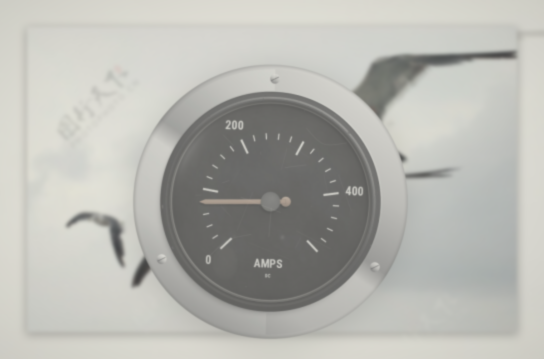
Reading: 80 A
